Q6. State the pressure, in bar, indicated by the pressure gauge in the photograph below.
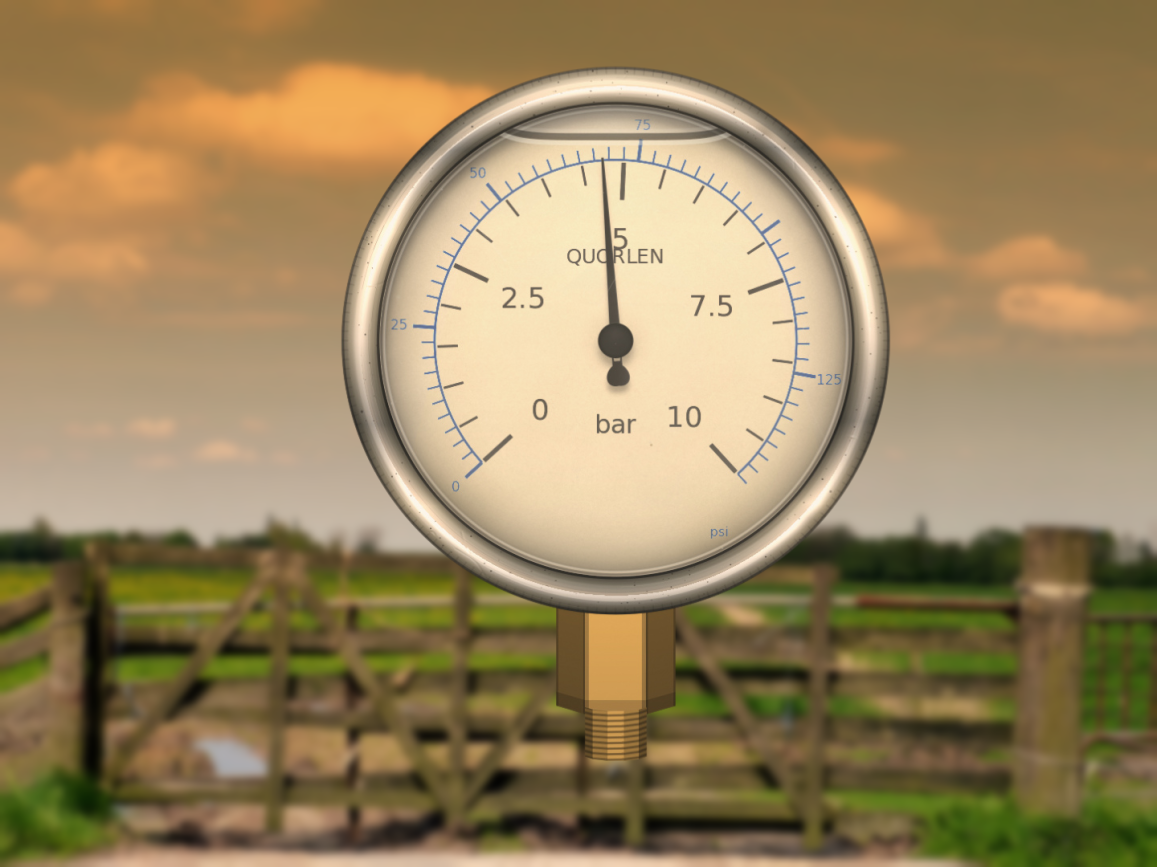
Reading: 4.75 bar
